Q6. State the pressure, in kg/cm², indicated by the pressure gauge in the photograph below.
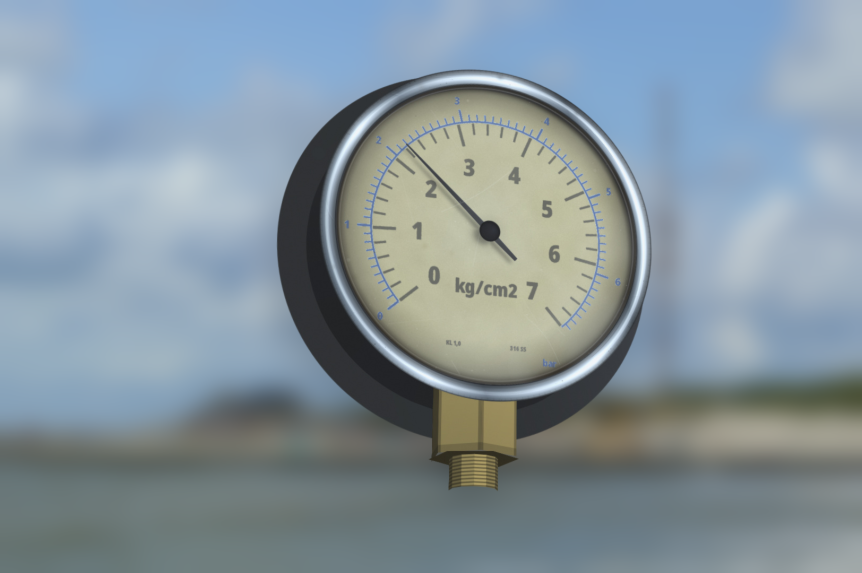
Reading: 2.2 kg/cm²
